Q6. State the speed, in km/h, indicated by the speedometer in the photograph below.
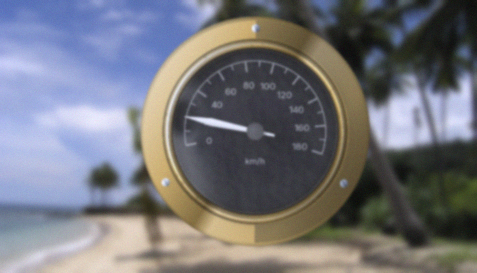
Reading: 20 km/h
